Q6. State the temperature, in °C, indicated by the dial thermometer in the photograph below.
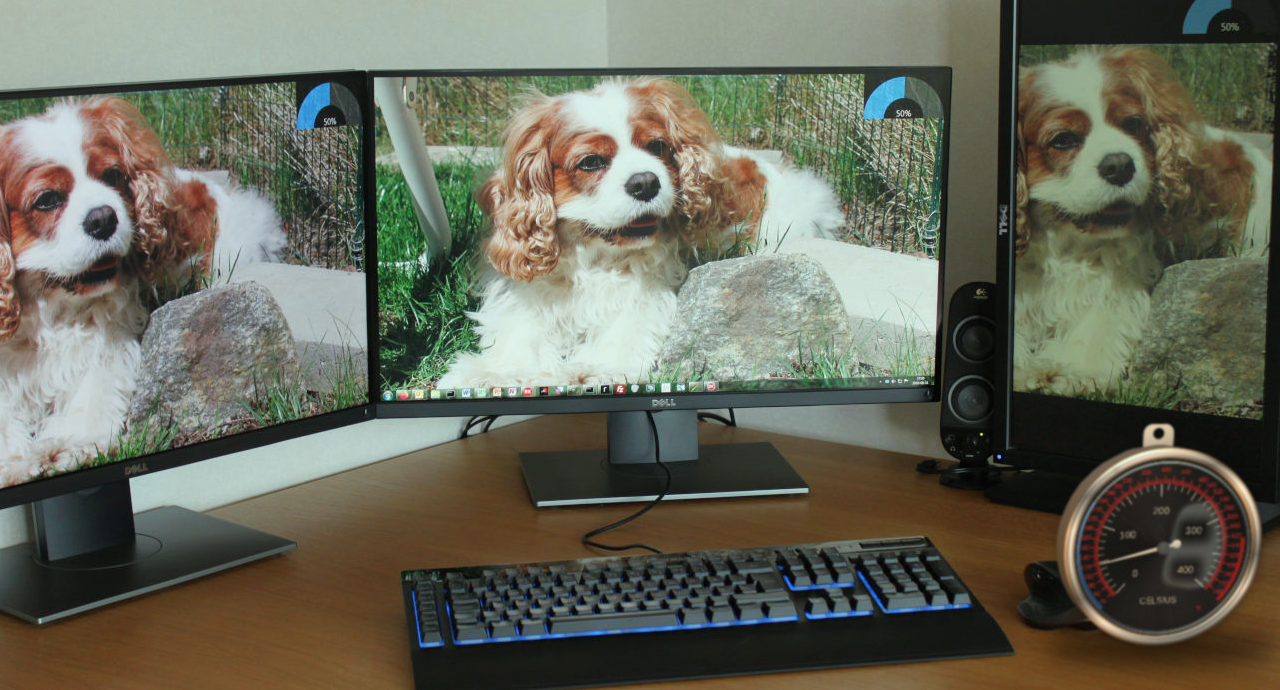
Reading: 50 °C
